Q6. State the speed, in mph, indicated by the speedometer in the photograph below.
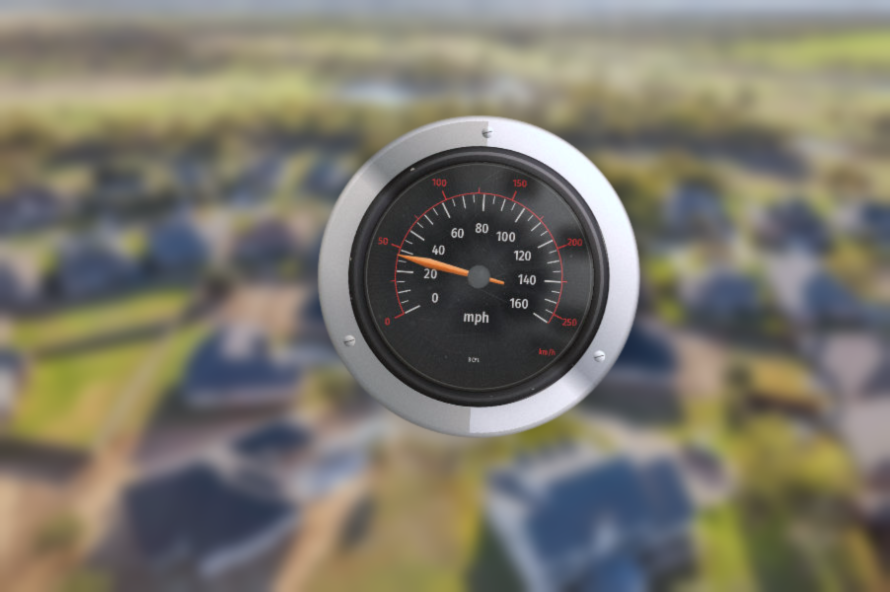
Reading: 27.5 mph
